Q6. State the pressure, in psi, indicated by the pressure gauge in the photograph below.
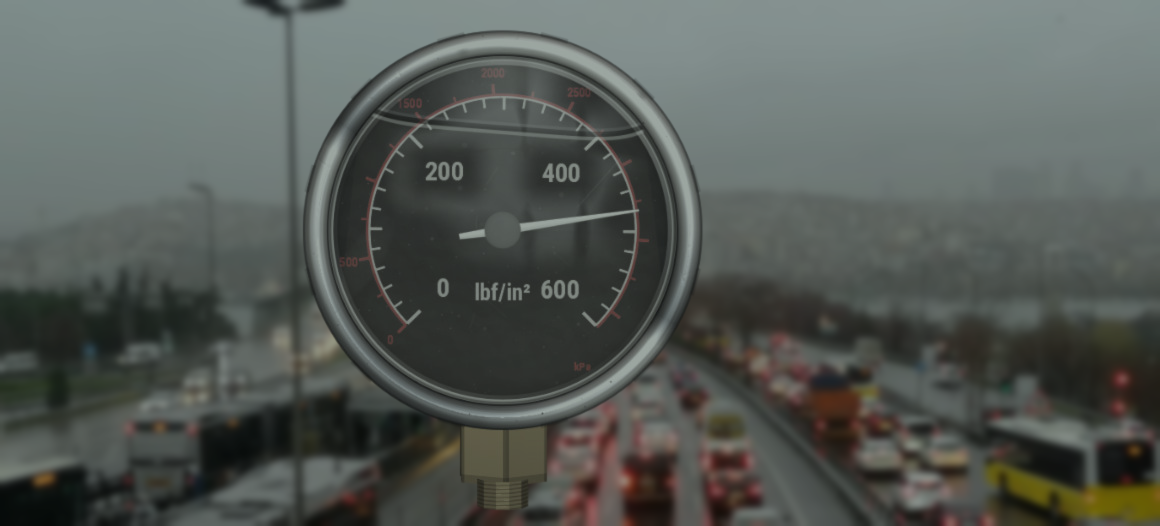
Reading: 480 psi
